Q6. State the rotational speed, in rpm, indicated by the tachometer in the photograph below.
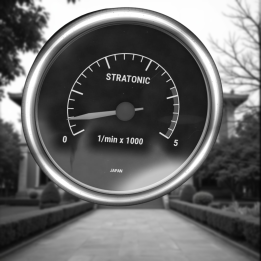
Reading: 400 rpm
